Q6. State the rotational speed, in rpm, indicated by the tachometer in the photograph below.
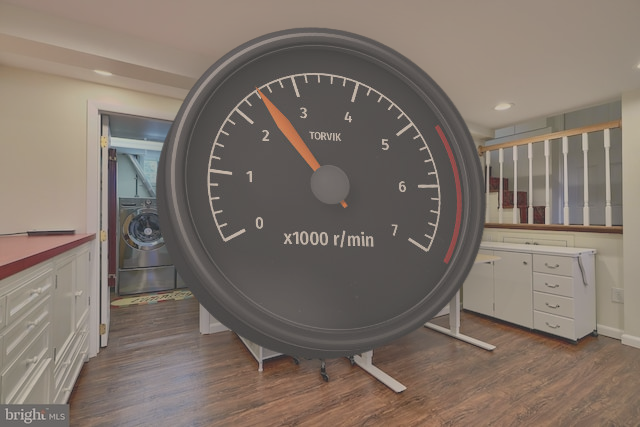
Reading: 2400 rpm
